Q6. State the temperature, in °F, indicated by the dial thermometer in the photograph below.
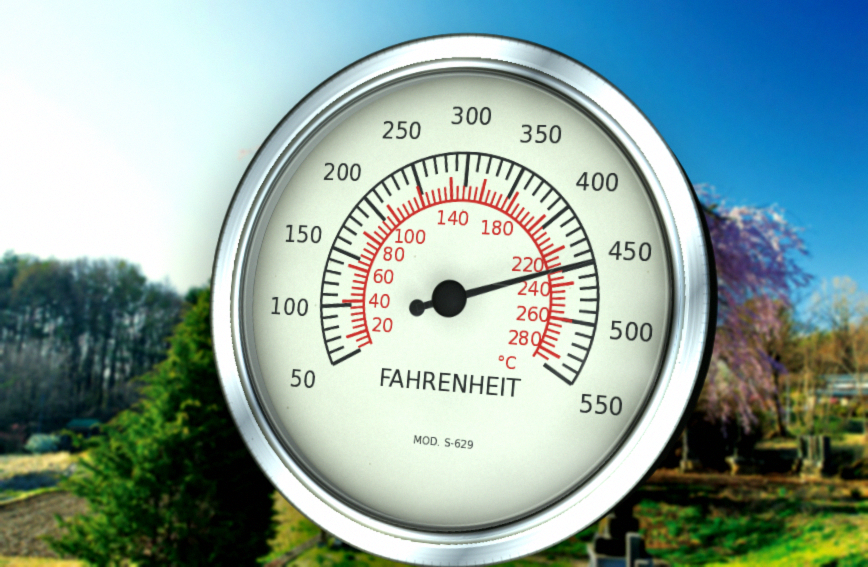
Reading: 450 °F
